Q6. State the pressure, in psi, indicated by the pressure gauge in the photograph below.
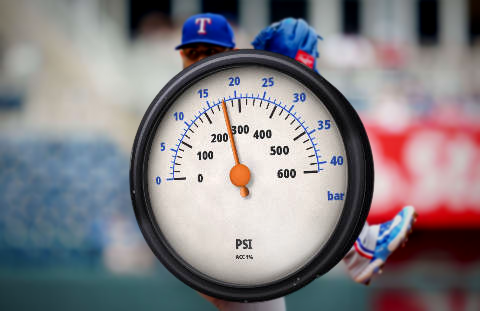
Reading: 260 psi
